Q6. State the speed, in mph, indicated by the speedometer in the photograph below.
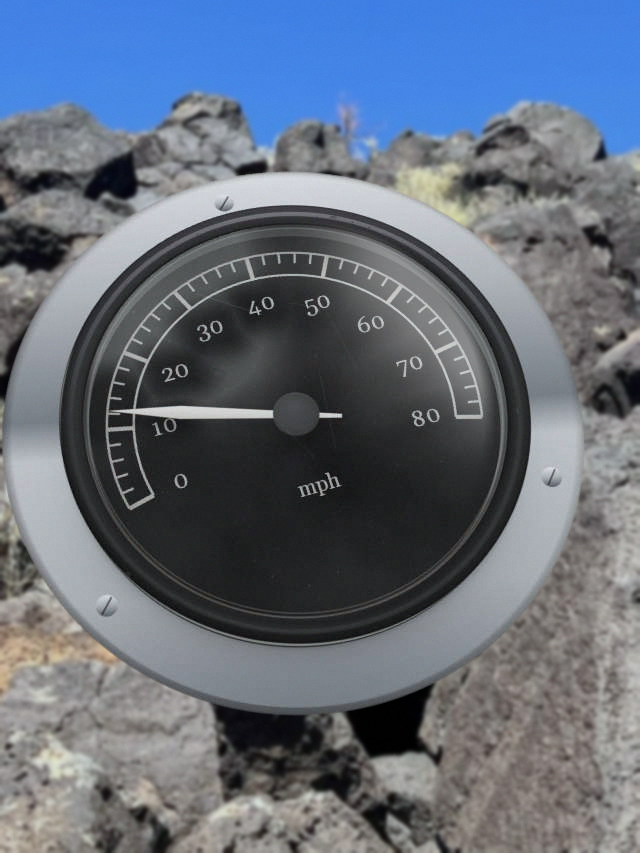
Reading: 12 mph
